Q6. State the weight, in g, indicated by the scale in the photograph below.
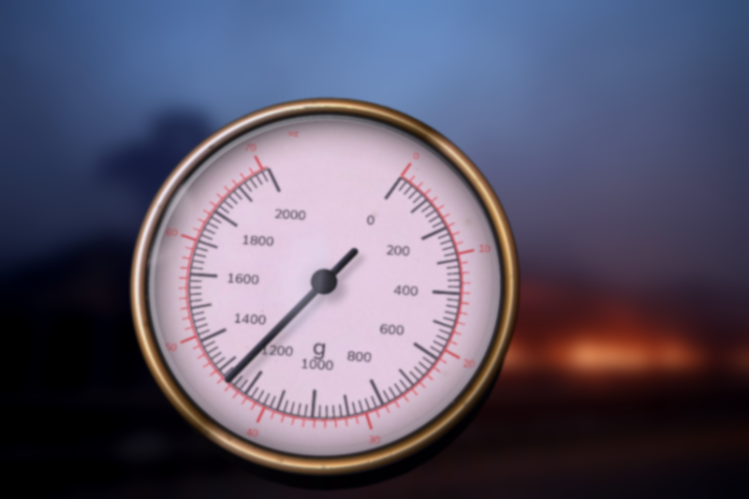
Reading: 1260 g
